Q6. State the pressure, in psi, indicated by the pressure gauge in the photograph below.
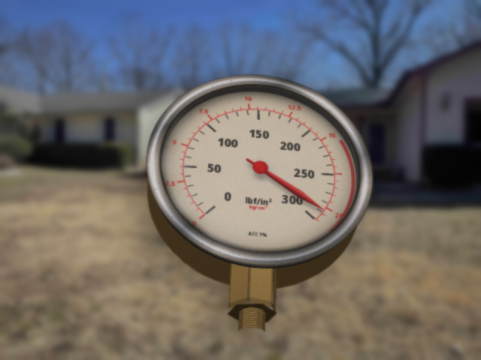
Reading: 290 psi
